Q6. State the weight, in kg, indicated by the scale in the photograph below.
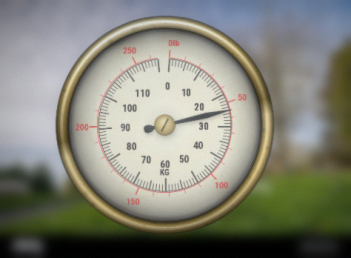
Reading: 25 kg
